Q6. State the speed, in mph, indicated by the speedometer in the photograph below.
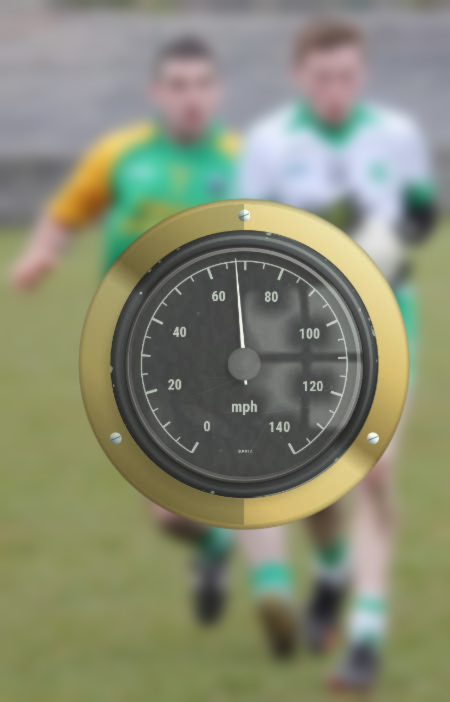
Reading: 67.5 mph
